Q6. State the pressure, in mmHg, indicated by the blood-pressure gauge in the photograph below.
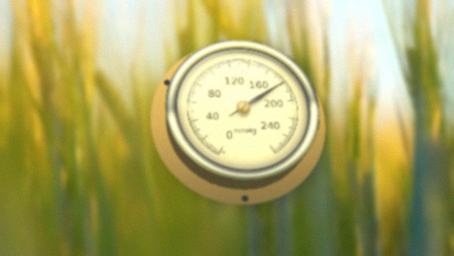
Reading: 180 mmHg
